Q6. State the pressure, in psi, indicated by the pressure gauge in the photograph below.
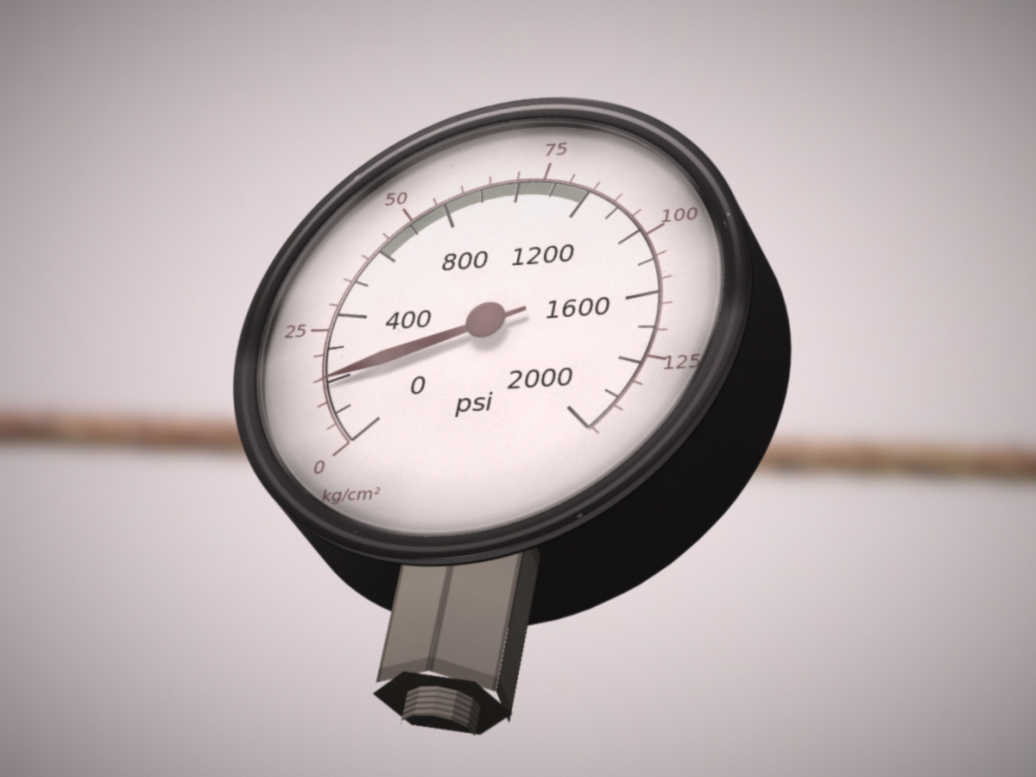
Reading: 200 psi
